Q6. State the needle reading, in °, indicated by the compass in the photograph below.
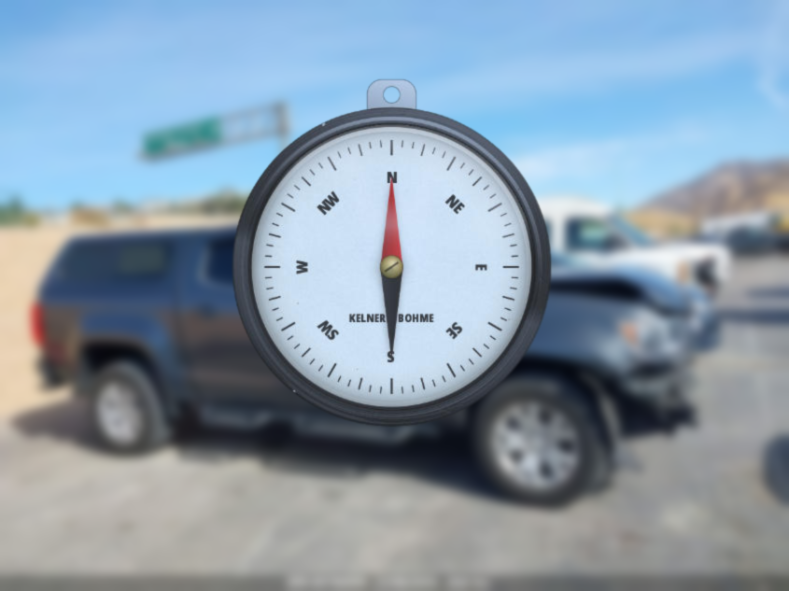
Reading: 0 °
